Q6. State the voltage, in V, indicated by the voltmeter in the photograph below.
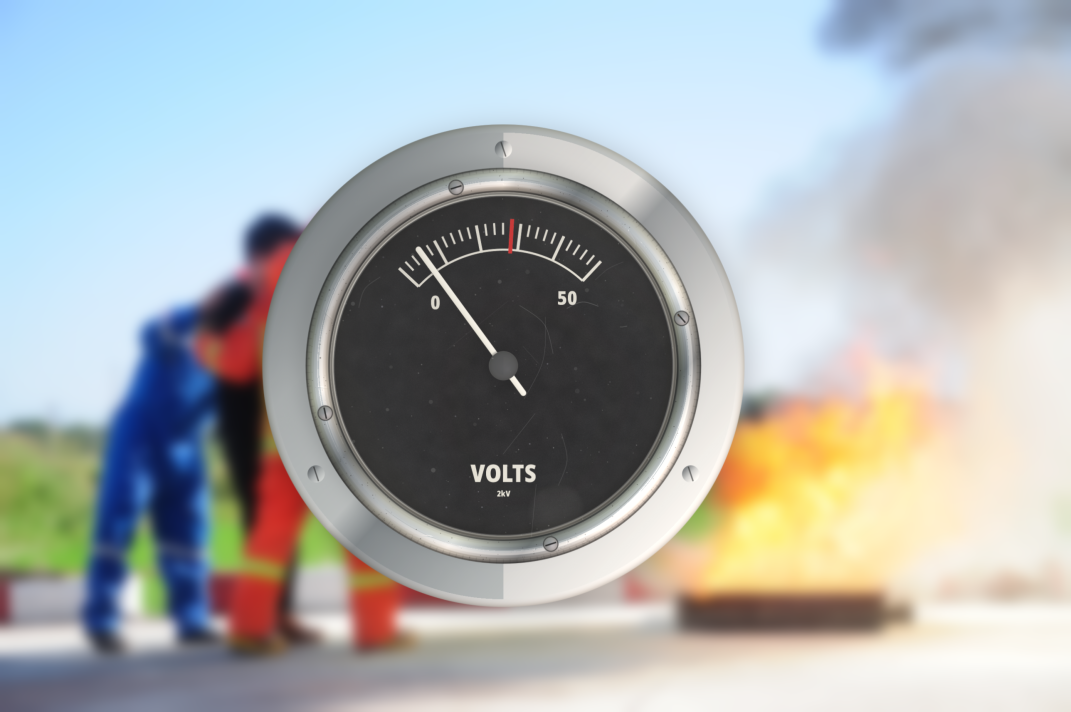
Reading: 6 V
